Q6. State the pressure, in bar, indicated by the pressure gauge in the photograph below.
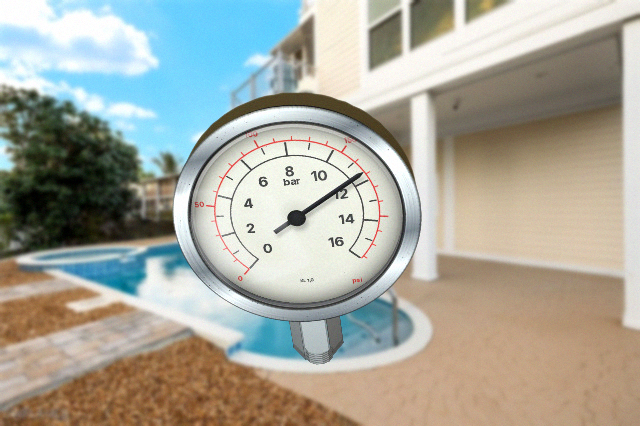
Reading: 11.5 bar
